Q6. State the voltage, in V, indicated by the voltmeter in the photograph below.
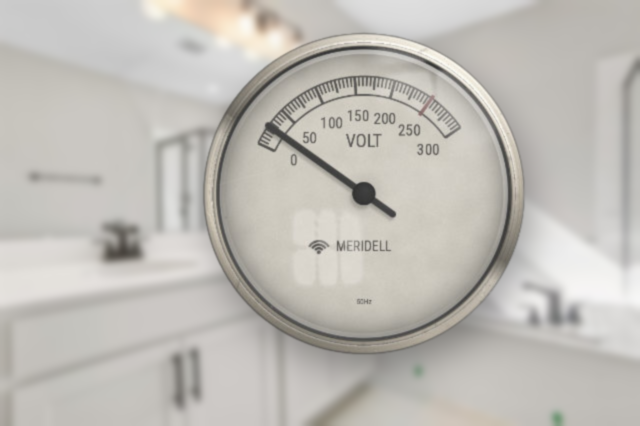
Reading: 25 V
